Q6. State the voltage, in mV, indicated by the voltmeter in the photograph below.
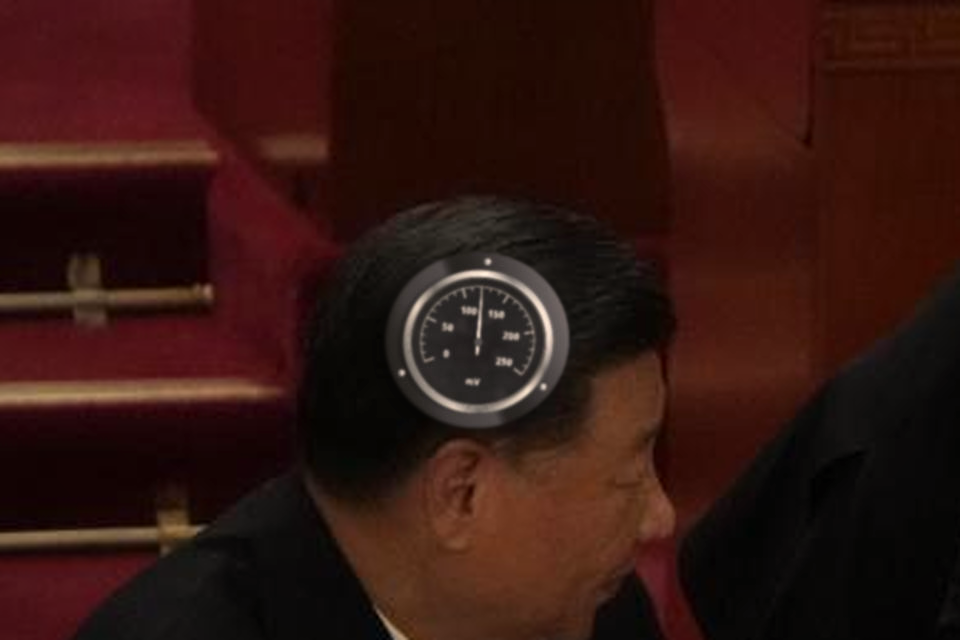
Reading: 120 mV
